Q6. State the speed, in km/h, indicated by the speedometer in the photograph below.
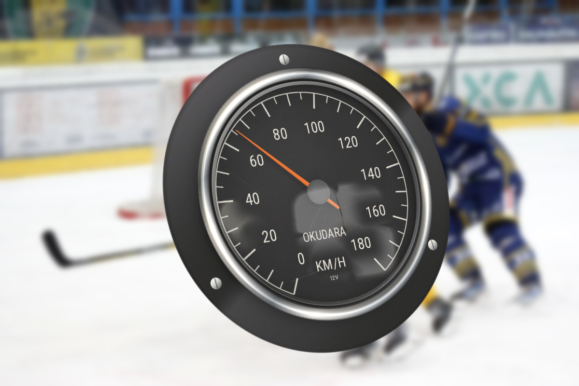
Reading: 65 km/h
